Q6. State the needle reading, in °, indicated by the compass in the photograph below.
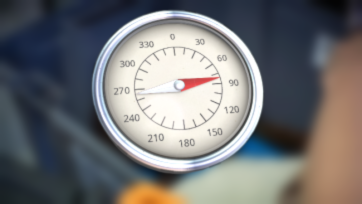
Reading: 82.5 °
